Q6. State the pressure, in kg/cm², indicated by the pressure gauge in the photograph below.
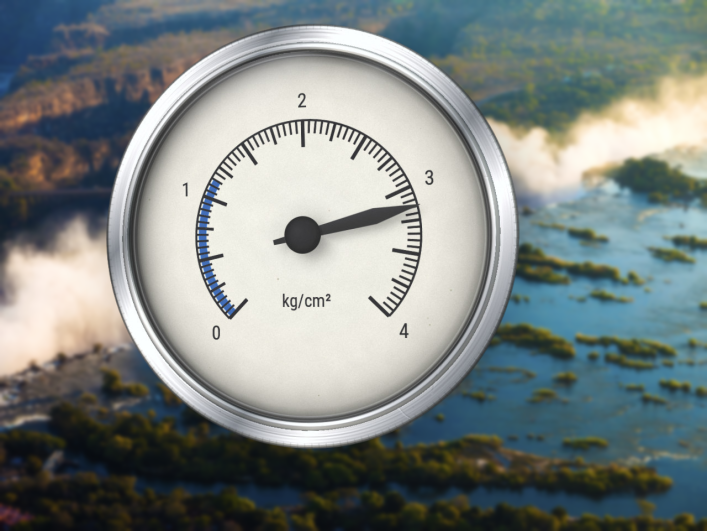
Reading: 3.15 kg/cm²
